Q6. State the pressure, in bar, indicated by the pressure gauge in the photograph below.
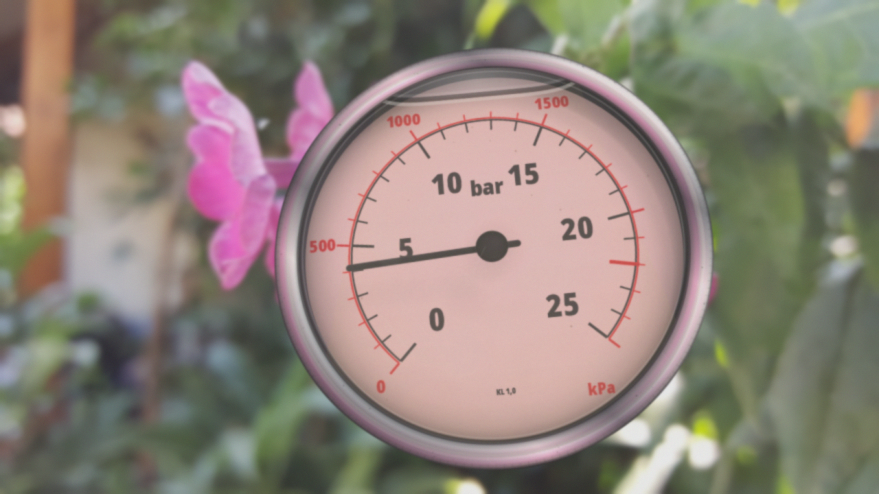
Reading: 4 bar
